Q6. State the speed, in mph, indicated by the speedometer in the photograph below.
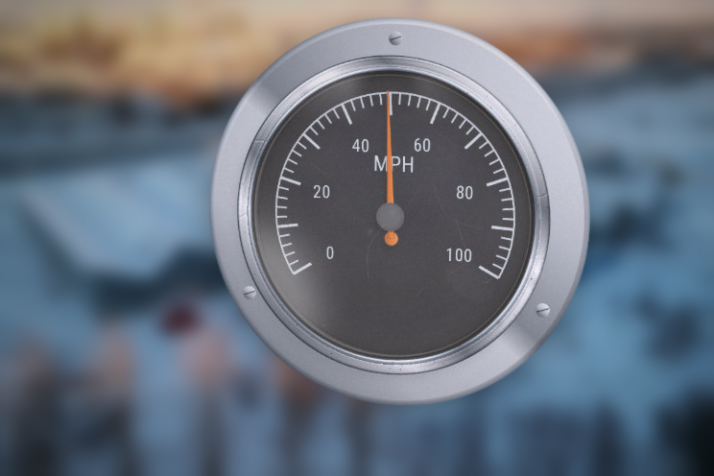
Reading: 50 mph
